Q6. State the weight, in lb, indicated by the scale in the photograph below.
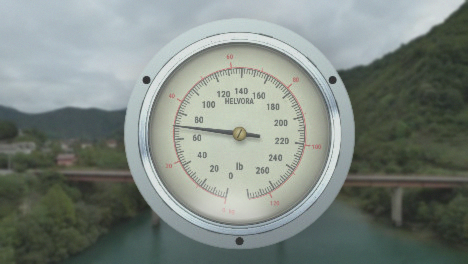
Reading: 70 lb
